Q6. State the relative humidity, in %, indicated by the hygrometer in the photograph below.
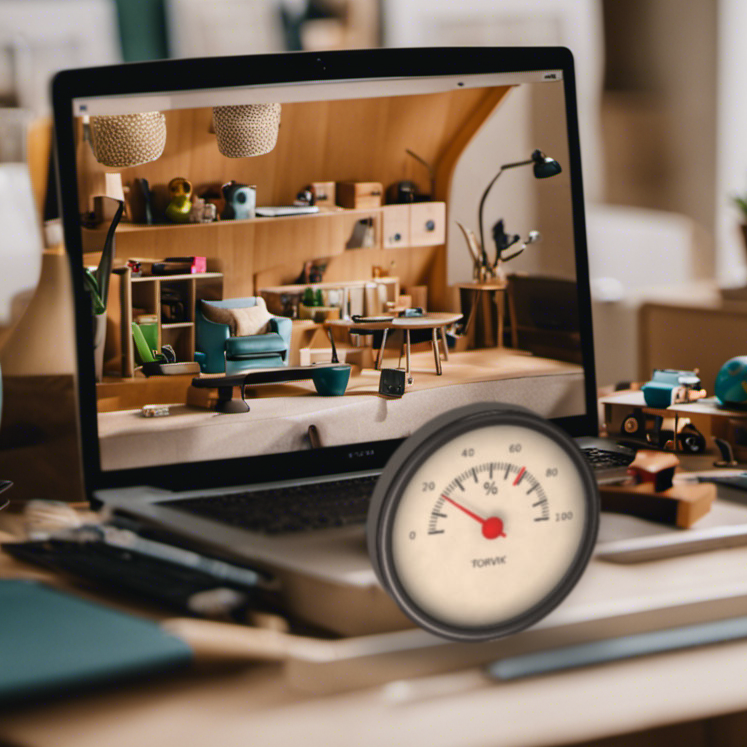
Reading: 20 %
